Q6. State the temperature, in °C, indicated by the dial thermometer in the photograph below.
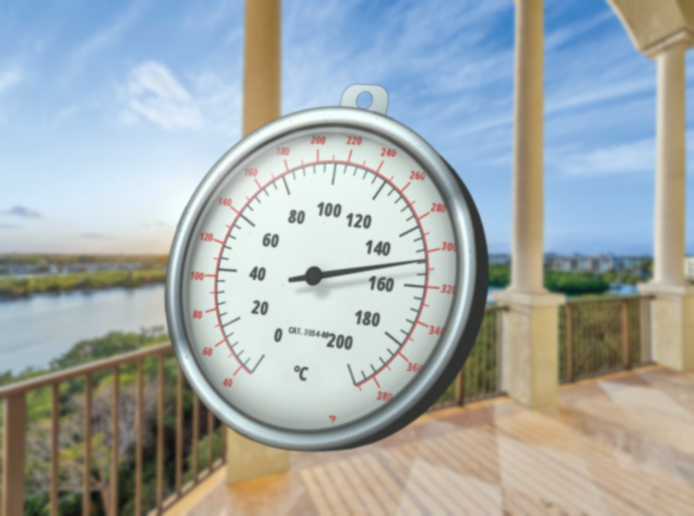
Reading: 152 °C
